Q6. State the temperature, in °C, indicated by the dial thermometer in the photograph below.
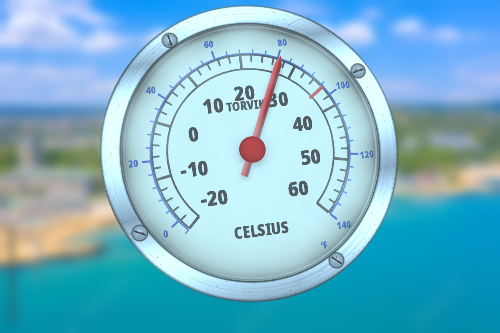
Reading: 27 °C
